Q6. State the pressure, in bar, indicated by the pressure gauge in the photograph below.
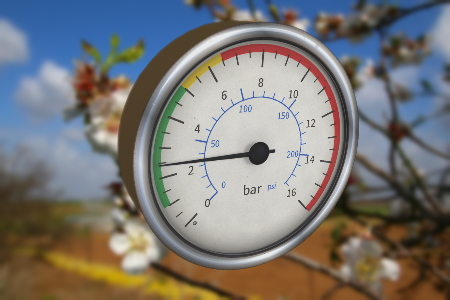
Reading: 2.5 bar
